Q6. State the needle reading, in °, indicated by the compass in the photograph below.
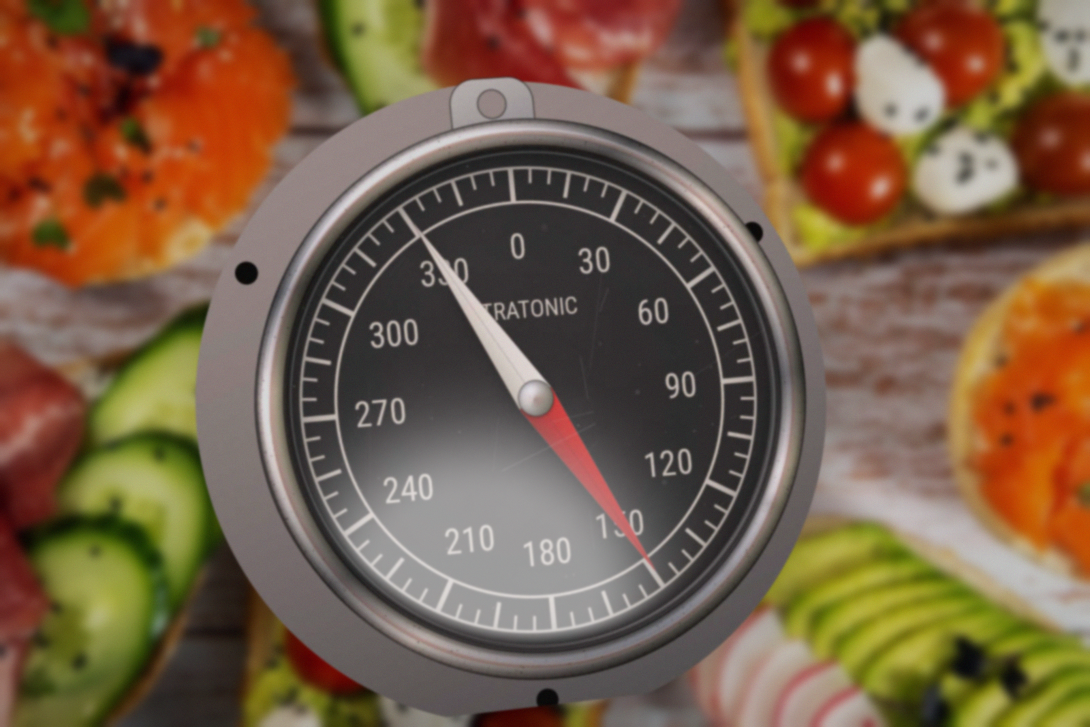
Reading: 150 °
